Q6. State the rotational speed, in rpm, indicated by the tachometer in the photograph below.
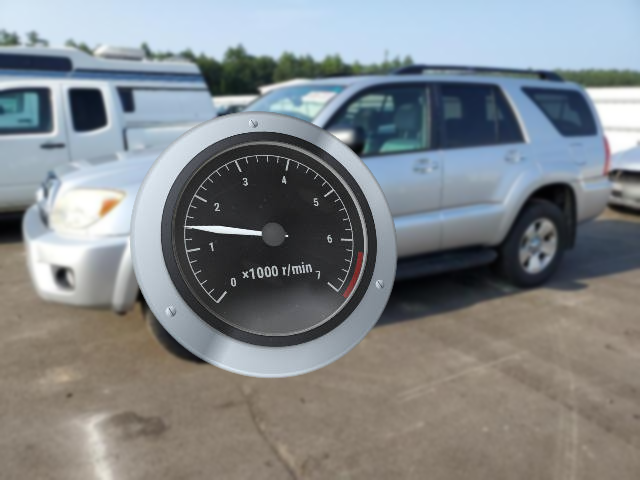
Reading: 1400 rpm
